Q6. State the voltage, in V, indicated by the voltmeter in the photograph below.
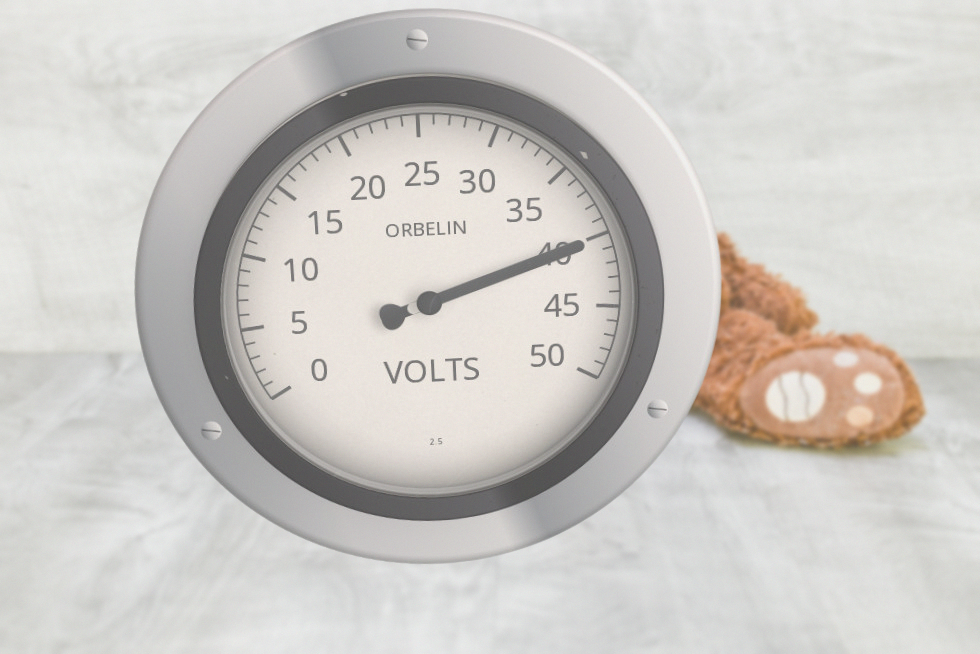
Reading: 40 V
